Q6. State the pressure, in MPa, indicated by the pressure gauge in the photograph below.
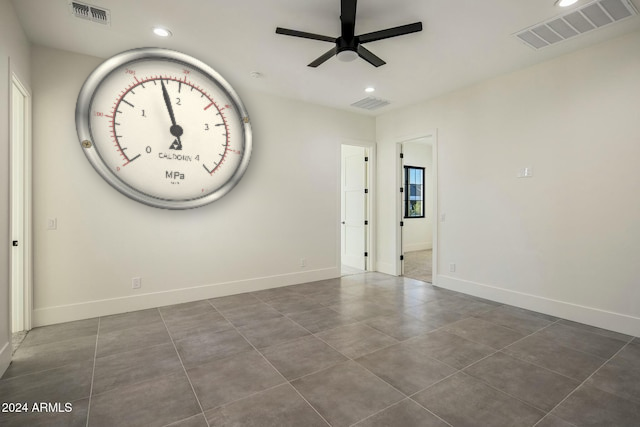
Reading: 1.7 MPa
